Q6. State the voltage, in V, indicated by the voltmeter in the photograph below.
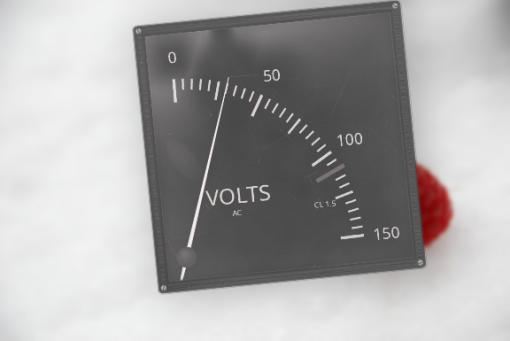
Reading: 30 V
